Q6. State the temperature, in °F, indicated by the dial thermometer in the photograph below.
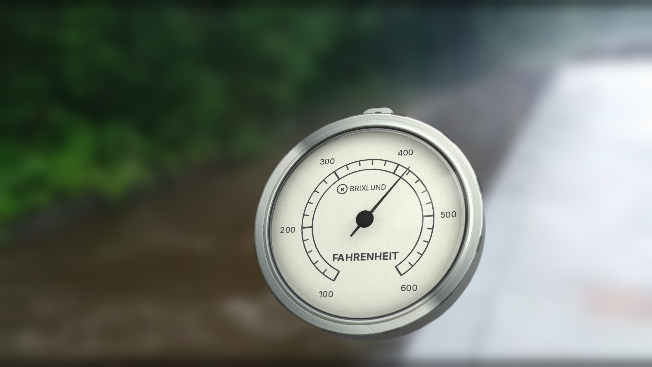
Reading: 420 °F
